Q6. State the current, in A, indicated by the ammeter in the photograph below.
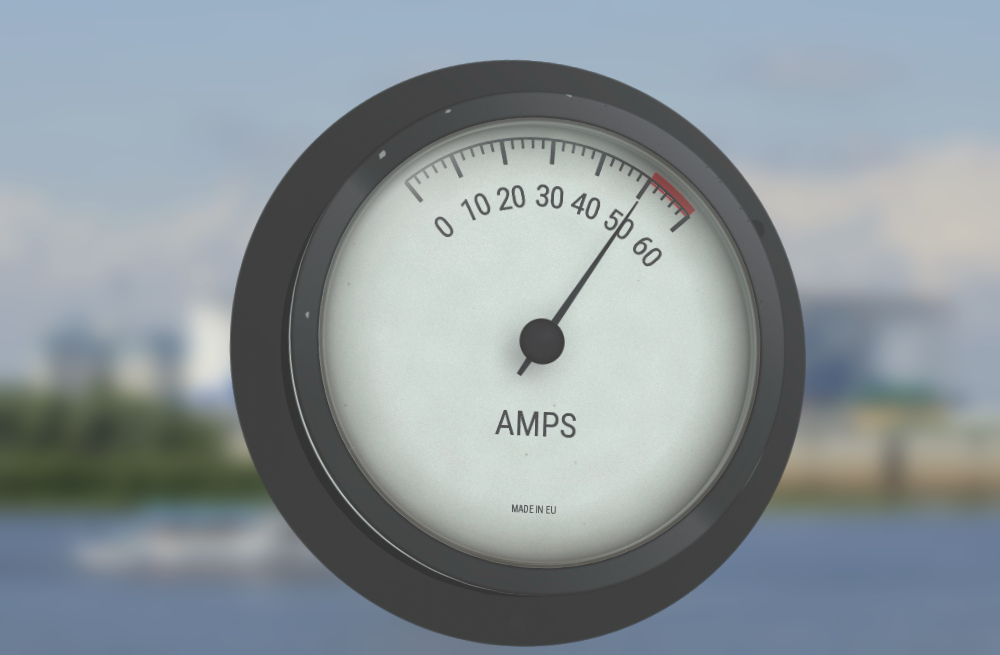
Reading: 50 A
